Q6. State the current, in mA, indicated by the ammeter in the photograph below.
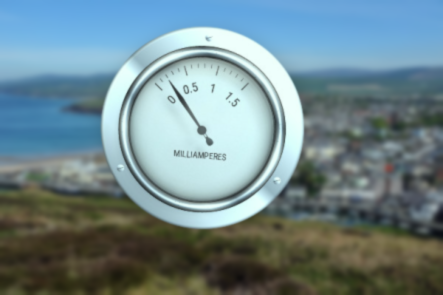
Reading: 0.2 mA
